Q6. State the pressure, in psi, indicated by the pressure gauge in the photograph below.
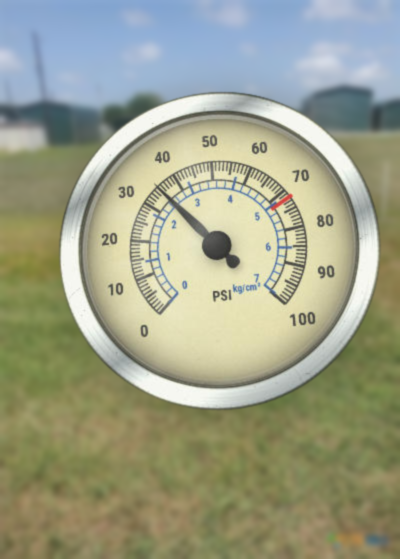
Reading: 35 psi
